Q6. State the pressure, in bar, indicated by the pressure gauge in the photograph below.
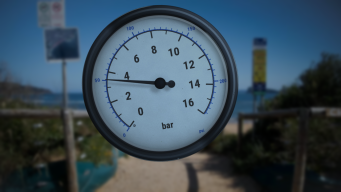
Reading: 3.5 bar
